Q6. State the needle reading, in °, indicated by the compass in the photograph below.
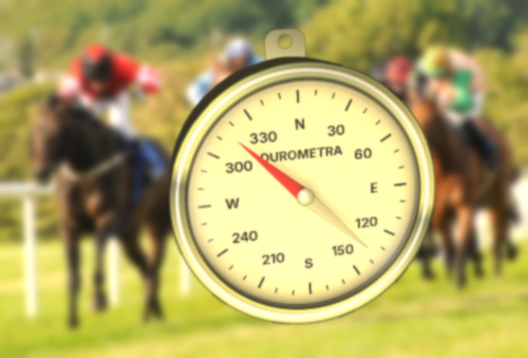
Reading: 315 °
